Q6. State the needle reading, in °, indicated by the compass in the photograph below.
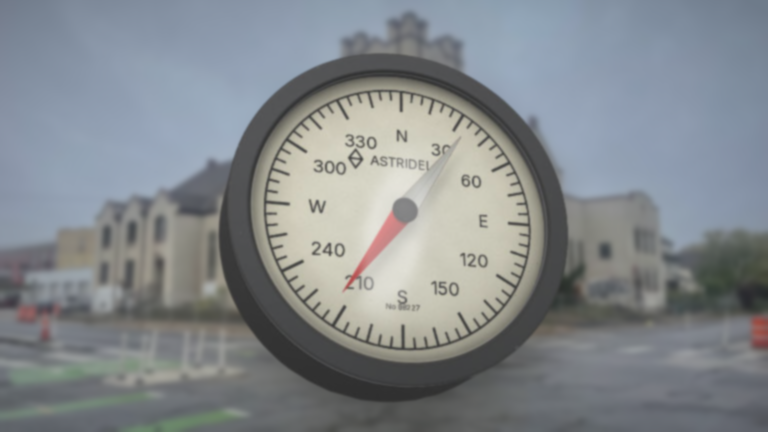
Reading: 215 °
